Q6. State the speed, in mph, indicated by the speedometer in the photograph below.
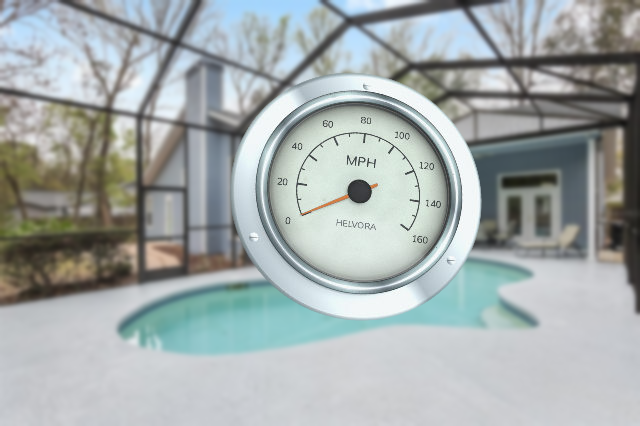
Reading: 0 mph
